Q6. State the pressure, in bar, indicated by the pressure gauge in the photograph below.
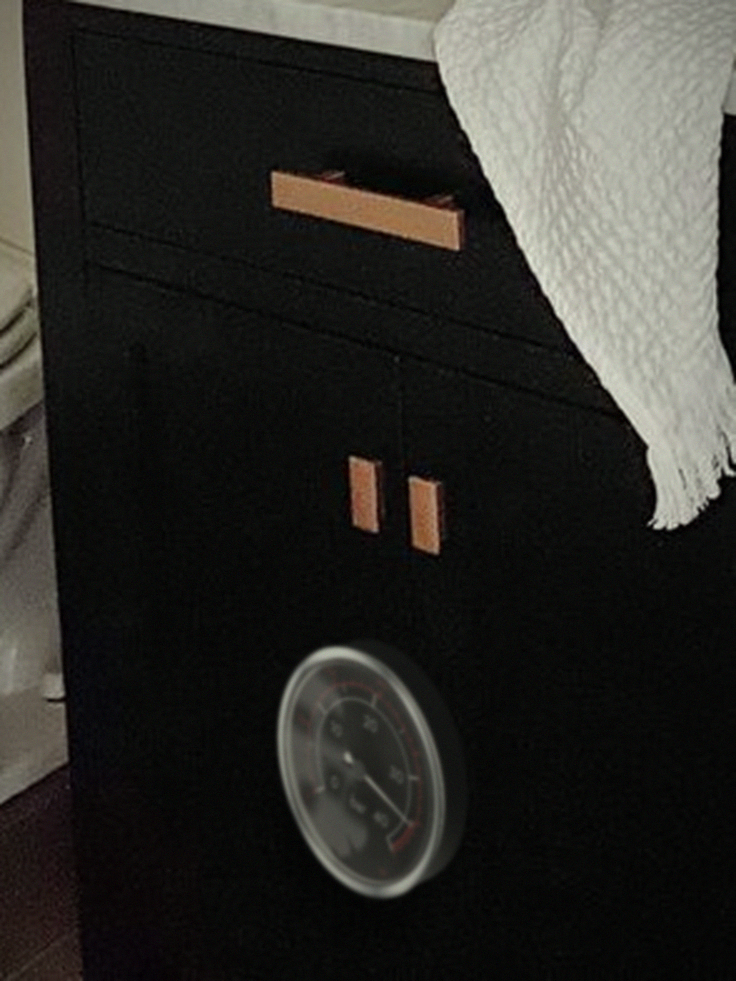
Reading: 35 bar
